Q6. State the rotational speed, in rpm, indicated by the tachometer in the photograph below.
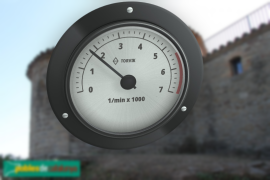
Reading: 1800 rpm
